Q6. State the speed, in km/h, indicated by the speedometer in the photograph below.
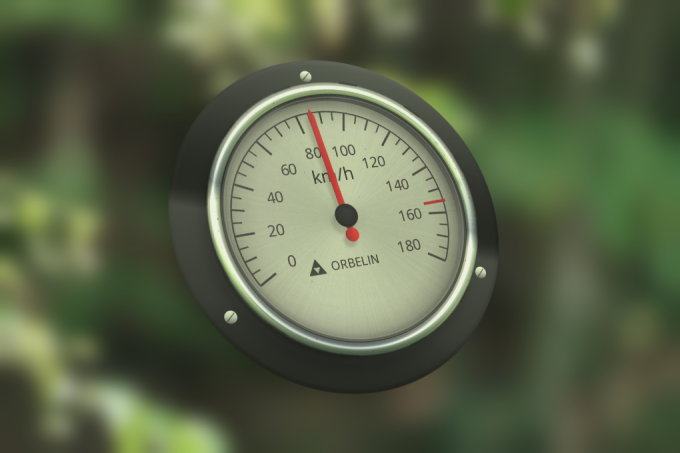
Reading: 85 km/h
